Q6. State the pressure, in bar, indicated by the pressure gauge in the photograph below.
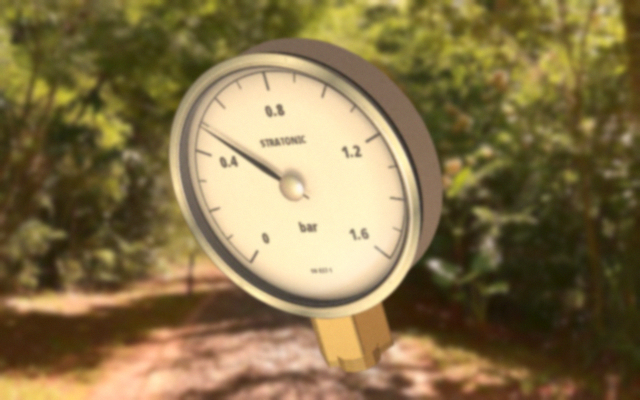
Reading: 0.5 bar
